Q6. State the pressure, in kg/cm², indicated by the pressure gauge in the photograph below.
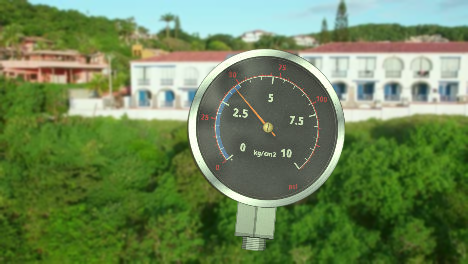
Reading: 3.25 kg/cm²
